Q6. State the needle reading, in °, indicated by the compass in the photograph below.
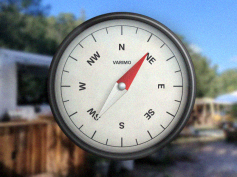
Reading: 37.5 °
